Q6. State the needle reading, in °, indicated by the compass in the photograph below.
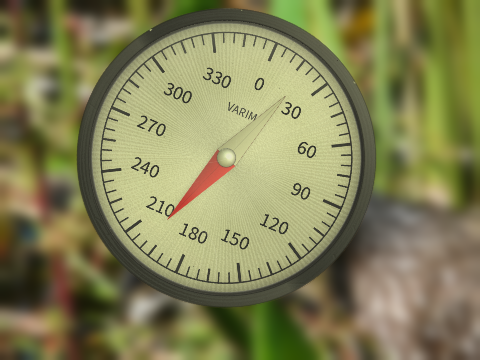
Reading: 200 °
